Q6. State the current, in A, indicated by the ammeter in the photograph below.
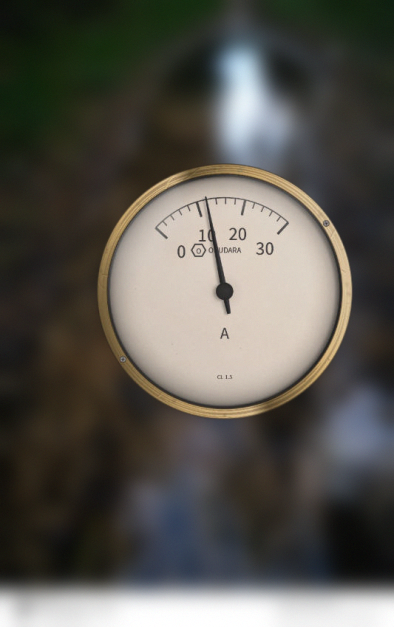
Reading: 12 A
